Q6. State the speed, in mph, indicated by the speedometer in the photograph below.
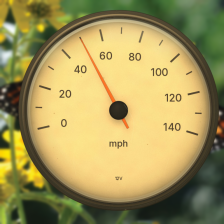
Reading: 50 mph
